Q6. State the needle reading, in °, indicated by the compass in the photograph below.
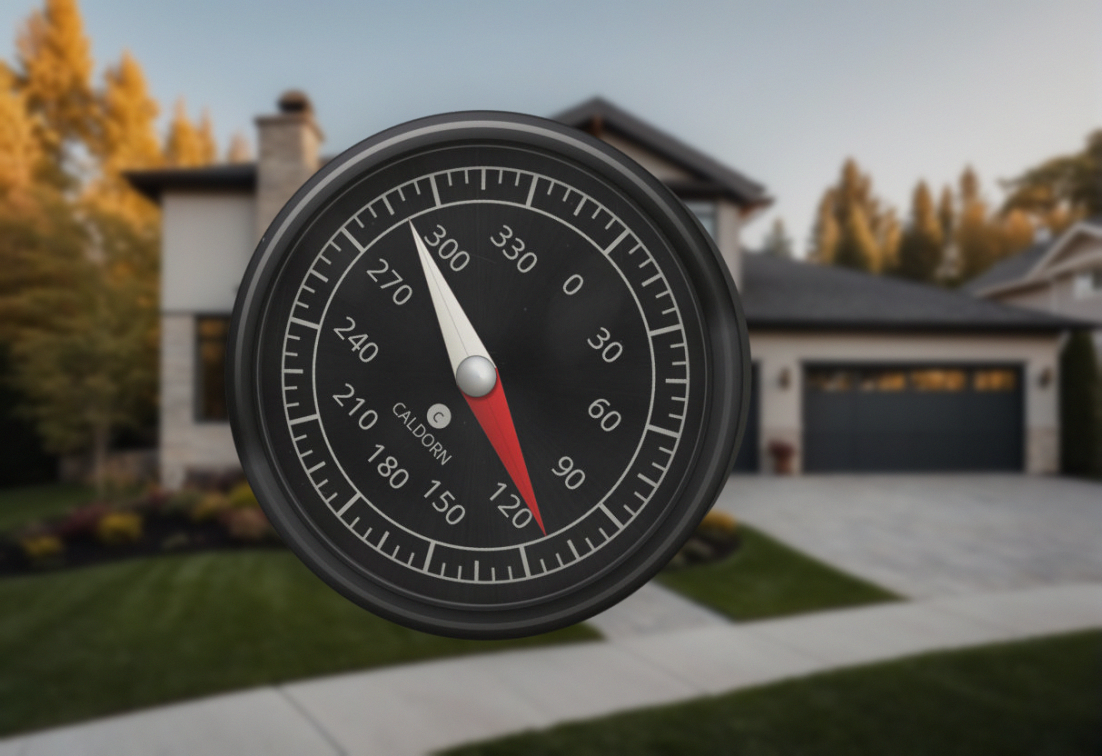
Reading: 110 °
